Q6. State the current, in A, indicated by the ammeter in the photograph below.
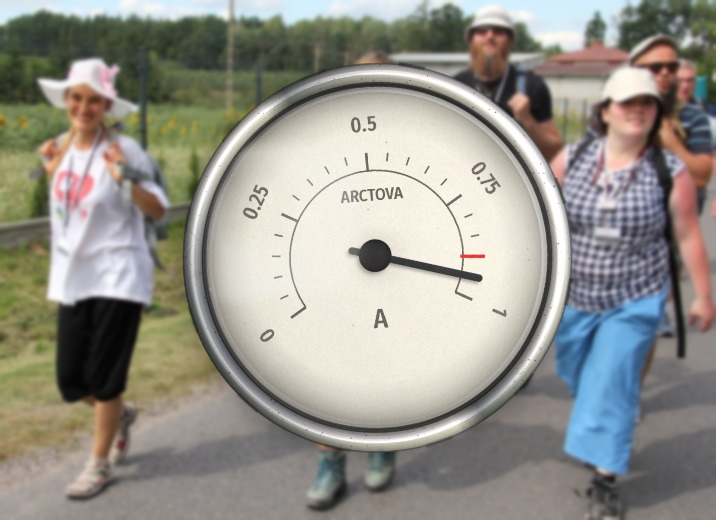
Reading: 0.95 A
